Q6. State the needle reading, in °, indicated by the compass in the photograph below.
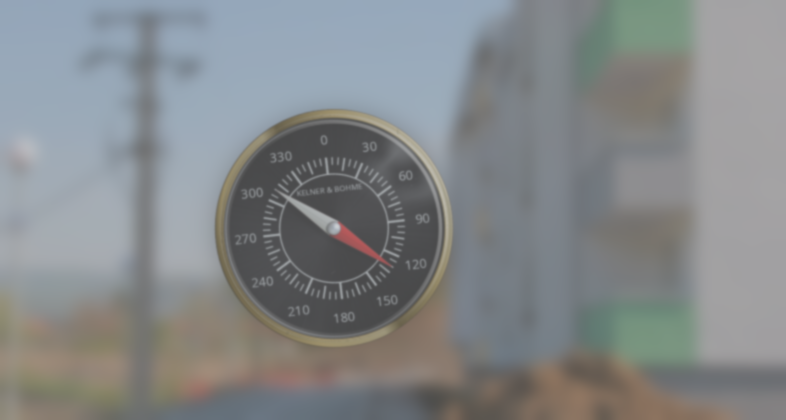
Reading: 130 °
